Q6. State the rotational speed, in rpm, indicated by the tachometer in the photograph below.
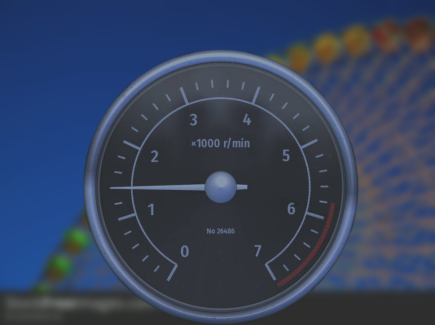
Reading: 1400 rpm
